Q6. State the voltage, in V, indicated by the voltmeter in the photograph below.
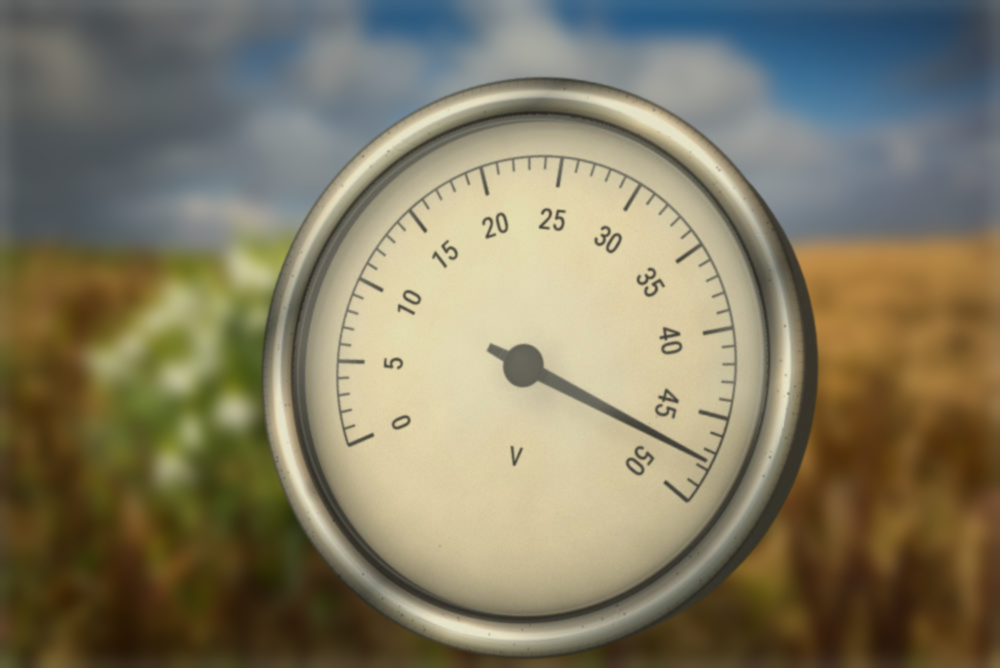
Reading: 47.5 V
